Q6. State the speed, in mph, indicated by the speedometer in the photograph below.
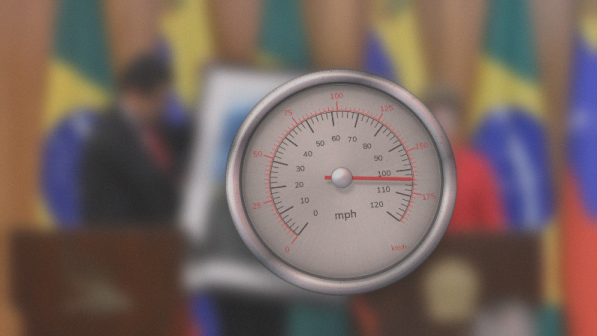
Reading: 104 mph
